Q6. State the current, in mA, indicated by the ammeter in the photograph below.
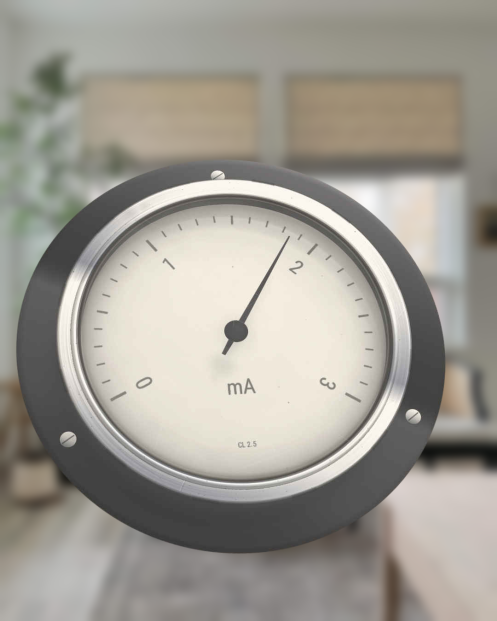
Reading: 1.85 mA
